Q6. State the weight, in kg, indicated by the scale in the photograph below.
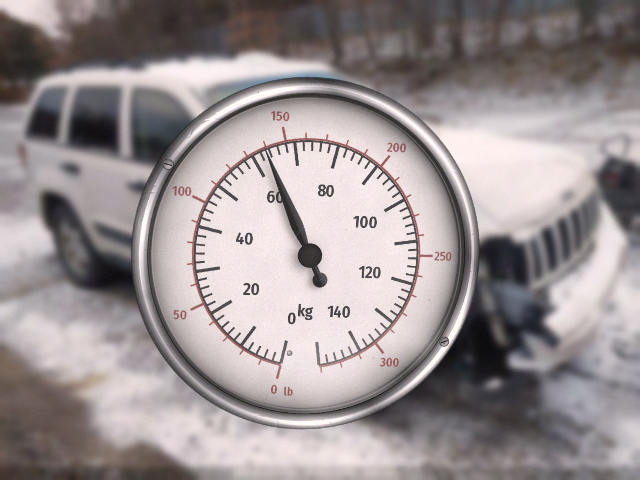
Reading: 63 kg
